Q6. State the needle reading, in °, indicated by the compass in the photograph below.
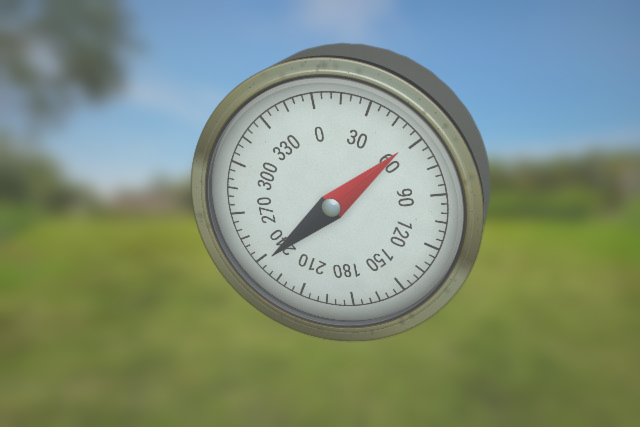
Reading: 57.5 °
